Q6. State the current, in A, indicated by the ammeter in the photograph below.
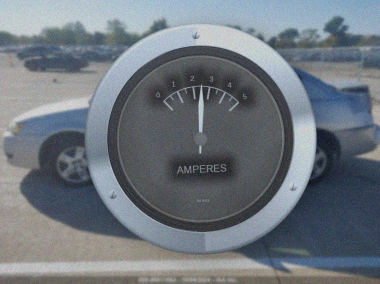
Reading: 2.5 A
